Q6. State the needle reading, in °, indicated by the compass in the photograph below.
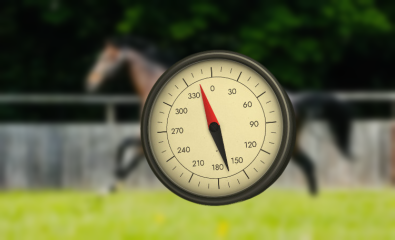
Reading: 345 °
